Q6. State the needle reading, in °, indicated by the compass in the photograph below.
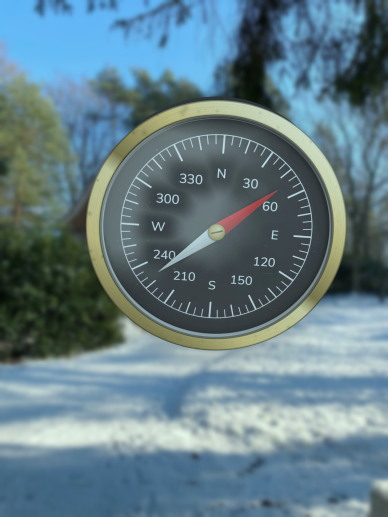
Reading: 50 °
